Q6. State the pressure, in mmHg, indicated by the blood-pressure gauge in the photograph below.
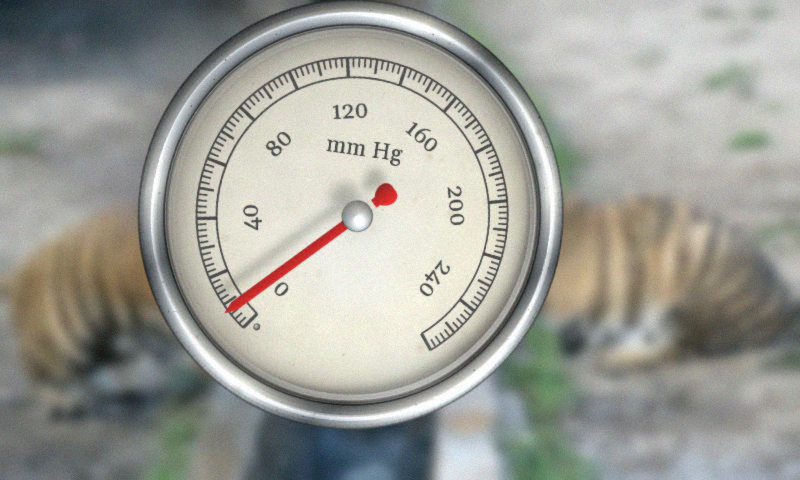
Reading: 8 mmHg
